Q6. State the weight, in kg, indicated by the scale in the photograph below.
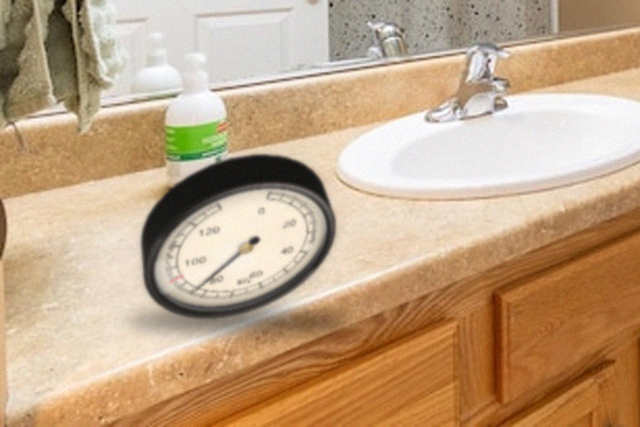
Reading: 85 kg
